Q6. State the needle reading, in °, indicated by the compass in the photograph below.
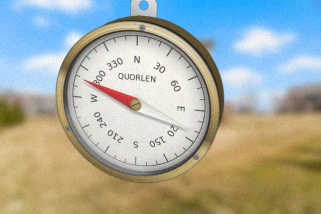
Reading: 290 °
